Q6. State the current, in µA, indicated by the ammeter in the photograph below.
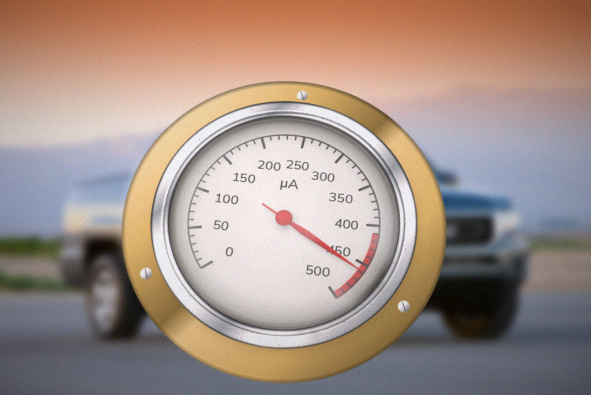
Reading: 460 µA
